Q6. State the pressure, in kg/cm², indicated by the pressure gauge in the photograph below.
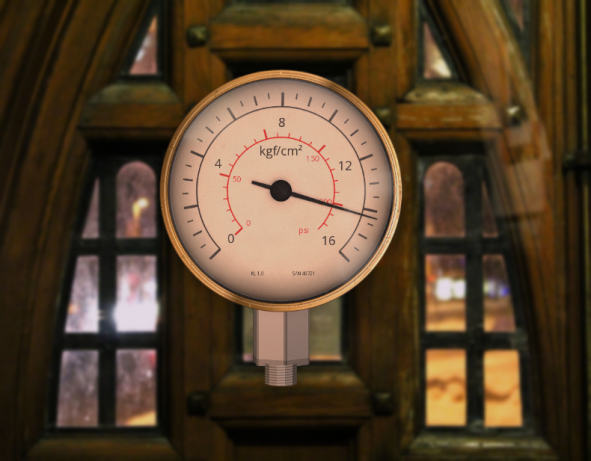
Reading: 14.25 kg/cm²
